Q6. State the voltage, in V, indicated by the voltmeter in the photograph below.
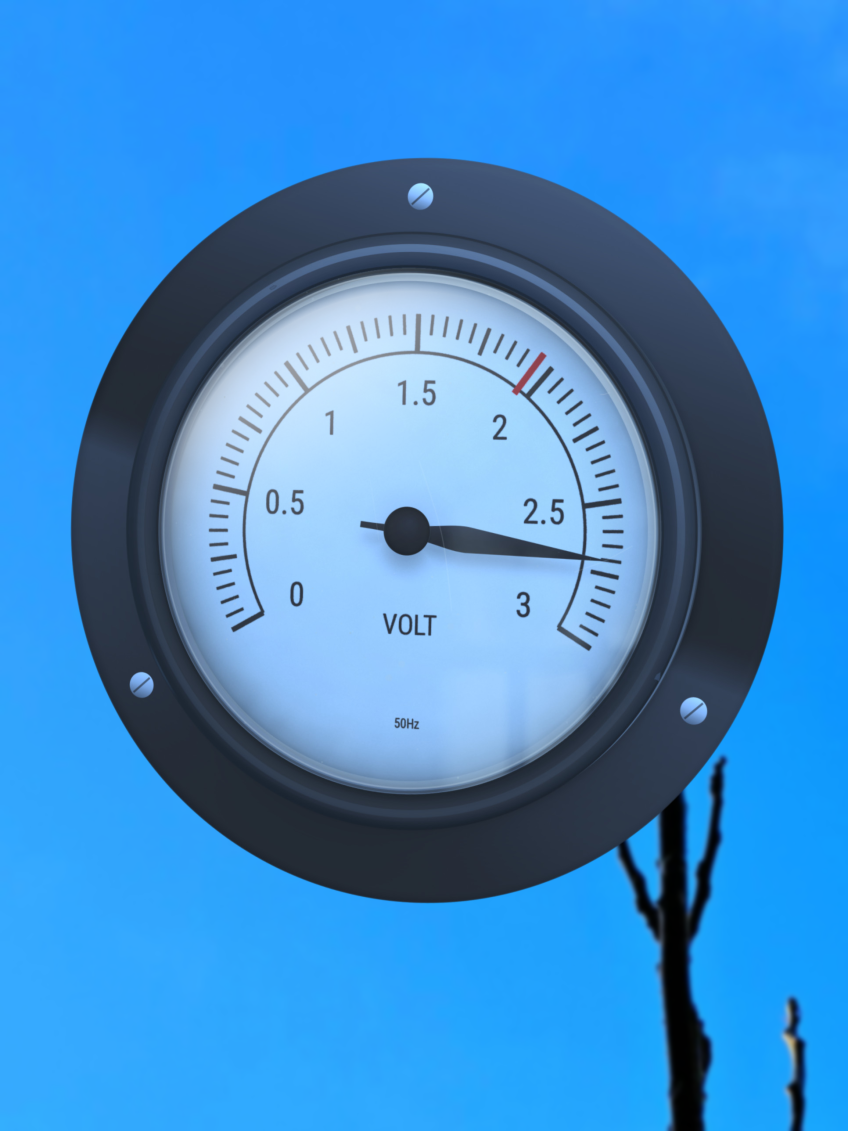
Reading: 2.7 V
